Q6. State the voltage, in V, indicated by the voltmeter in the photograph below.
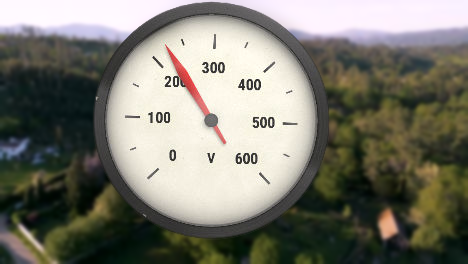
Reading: 225 V
